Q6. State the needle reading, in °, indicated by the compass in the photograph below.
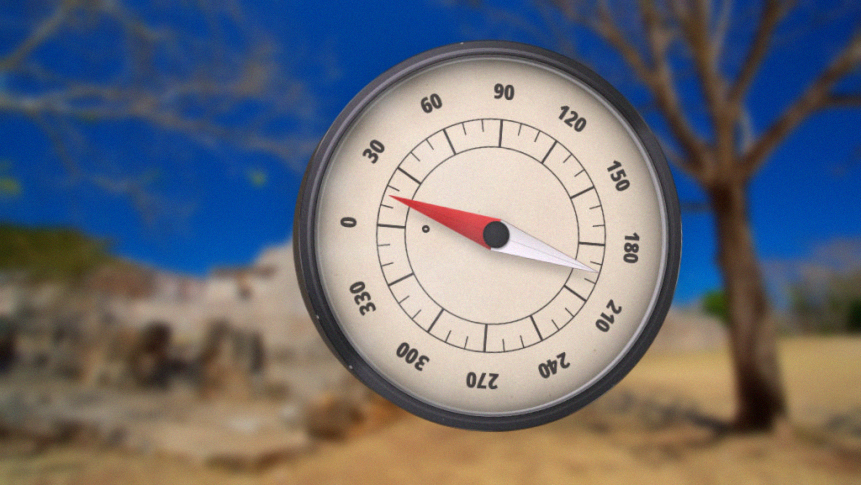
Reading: 15 °
